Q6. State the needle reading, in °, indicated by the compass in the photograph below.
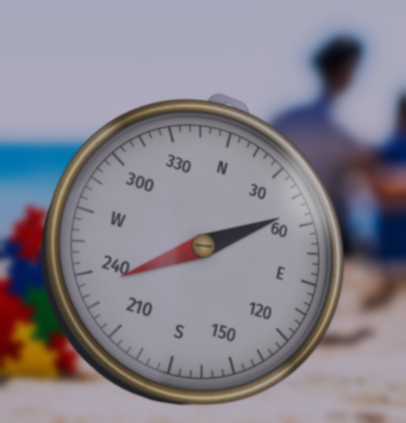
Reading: 232.5 °
